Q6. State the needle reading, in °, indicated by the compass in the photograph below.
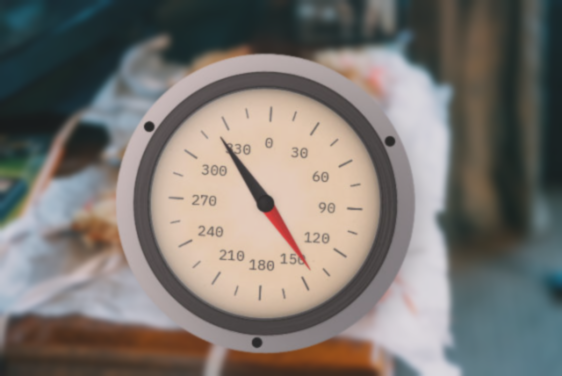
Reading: 142.5 °
